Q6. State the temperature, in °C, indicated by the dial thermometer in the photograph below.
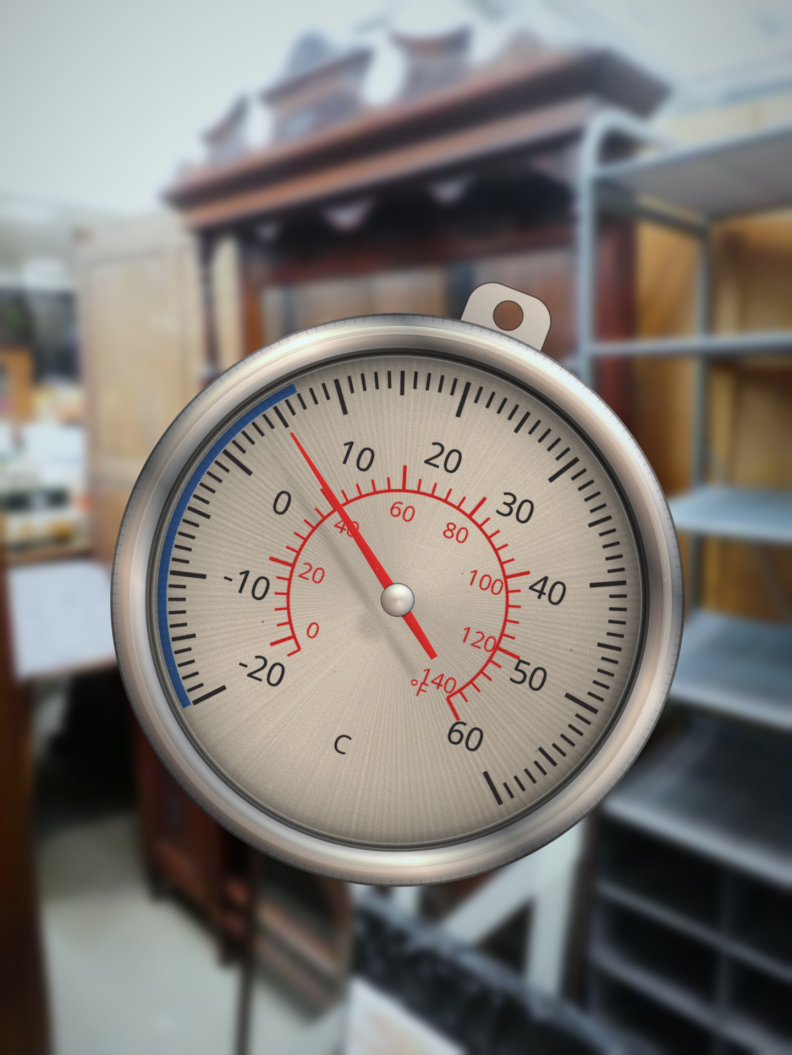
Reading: 5 °C
